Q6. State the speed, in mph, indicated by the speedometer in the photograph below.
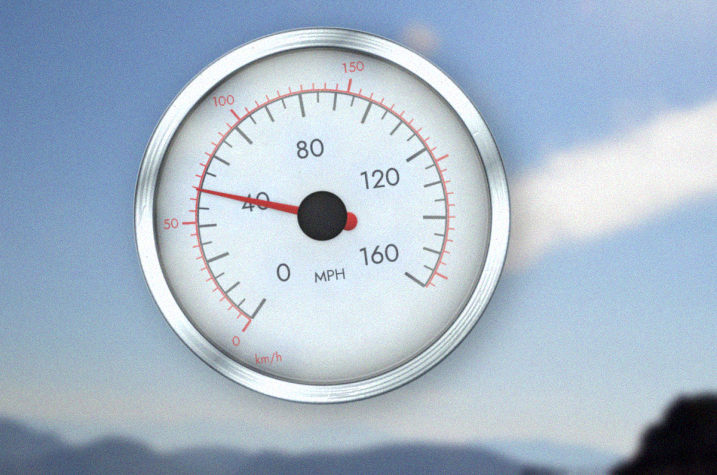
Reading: 40 mph
